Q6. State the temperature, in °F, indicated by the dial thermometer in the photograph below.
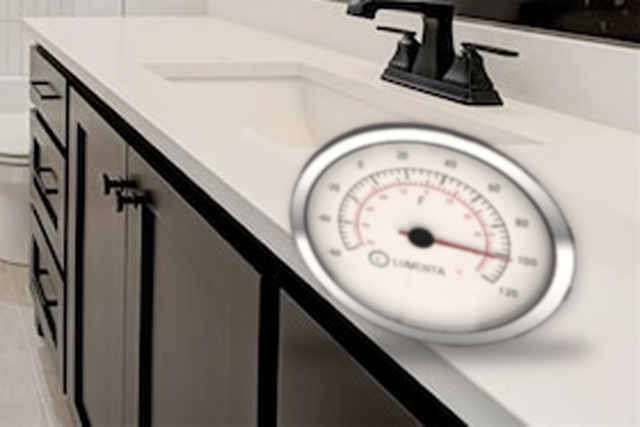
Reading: 100 °F
